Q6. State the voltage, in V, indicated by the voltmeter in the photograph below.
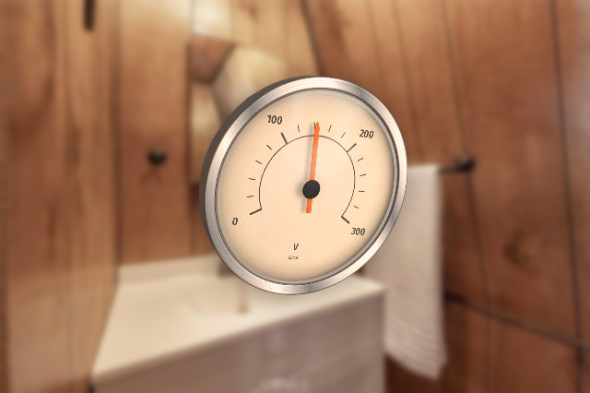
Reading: 140 V
